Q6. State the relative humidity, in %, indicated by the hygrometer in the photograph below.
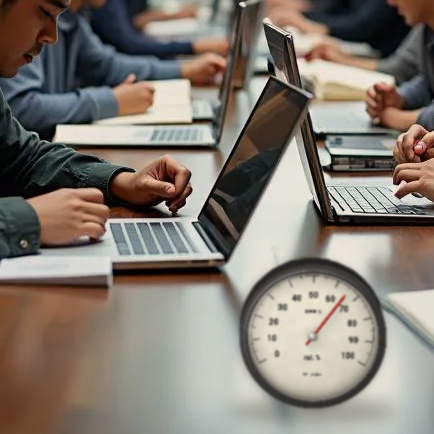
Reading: 65 %
